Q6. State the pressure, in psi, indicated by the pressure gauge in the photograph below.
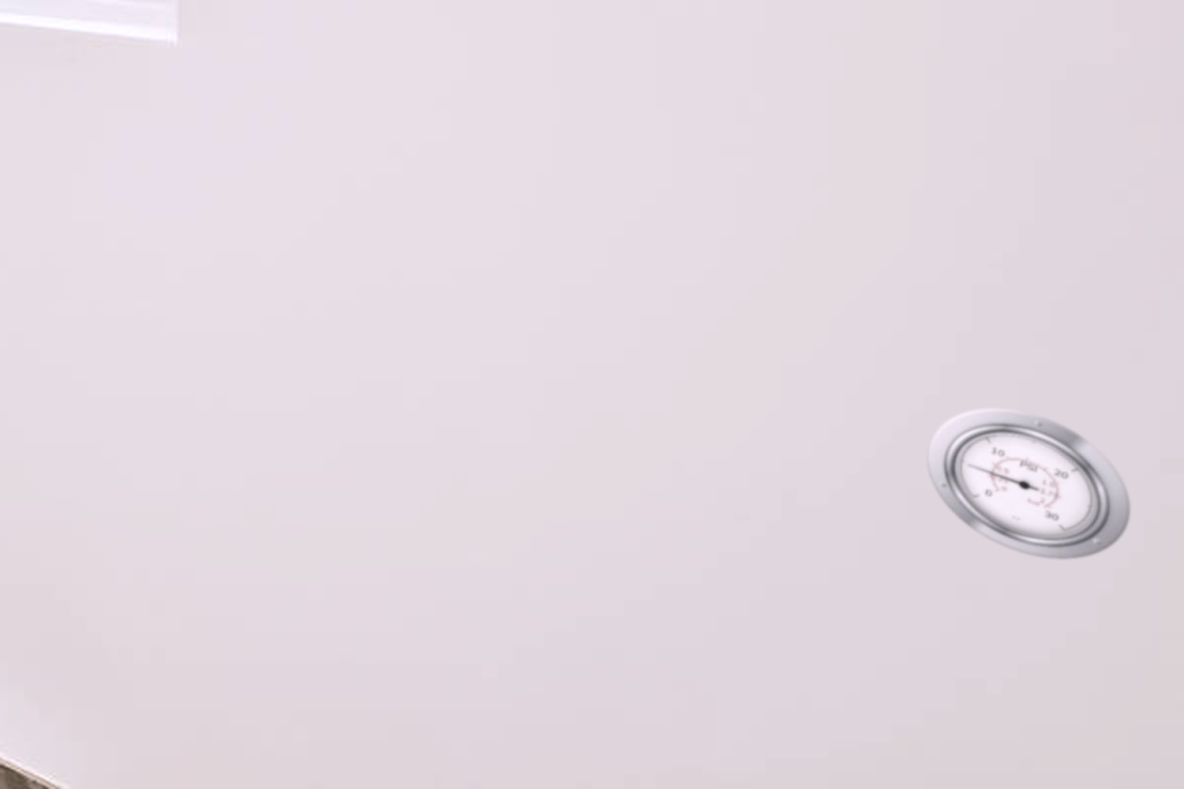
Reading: 5 psi
